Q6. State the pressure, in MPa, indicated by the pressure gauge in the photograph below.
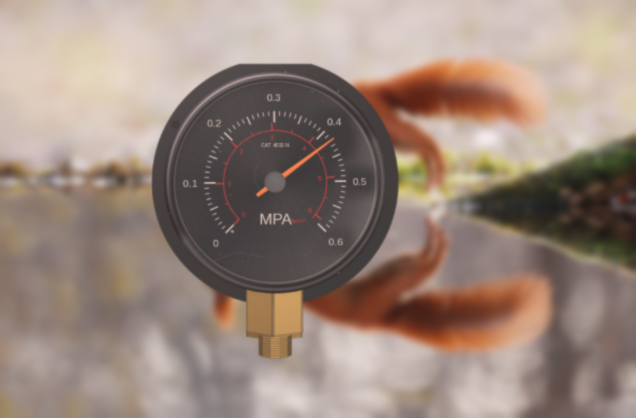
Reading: 0.42 MPa
